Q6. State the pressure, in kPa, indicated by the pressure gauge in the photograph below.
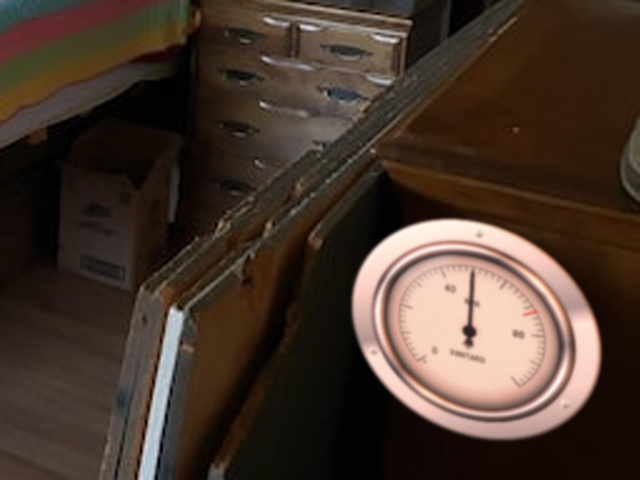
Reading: 50 kPa
